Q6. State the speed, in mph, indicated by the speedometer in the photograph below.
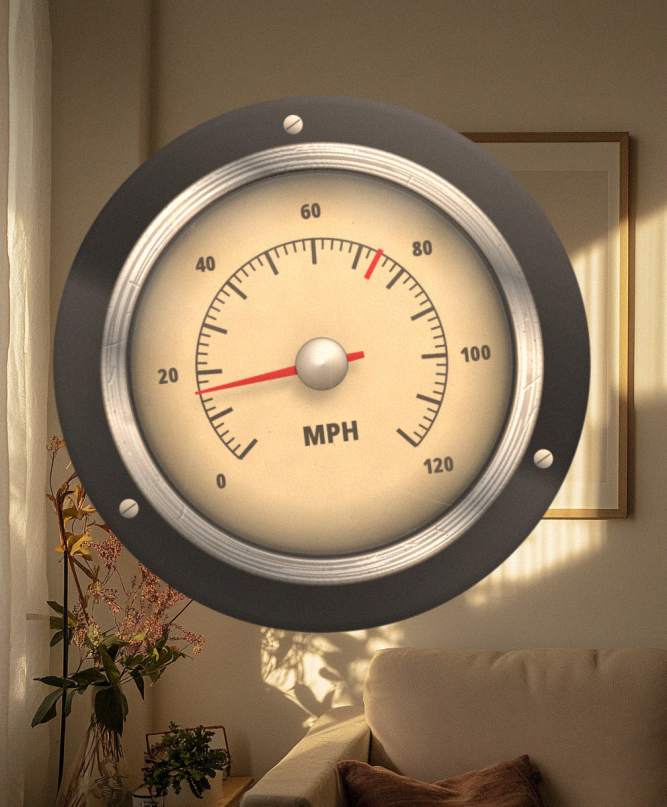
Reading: 16 mph
